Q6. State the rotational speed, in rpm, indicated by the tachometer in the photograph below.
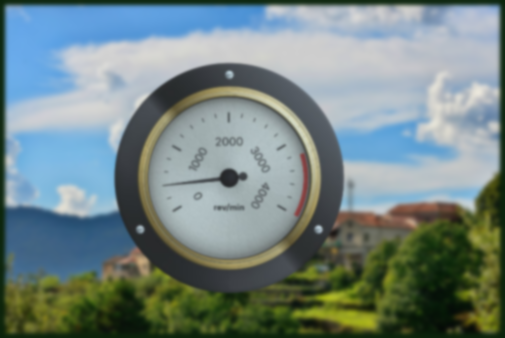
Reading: 400 rpm
